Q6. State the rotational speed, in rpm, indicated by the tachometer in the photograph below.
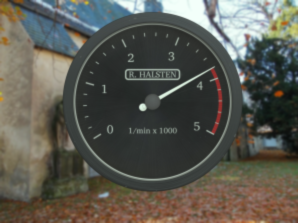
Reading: 3800 rpm
